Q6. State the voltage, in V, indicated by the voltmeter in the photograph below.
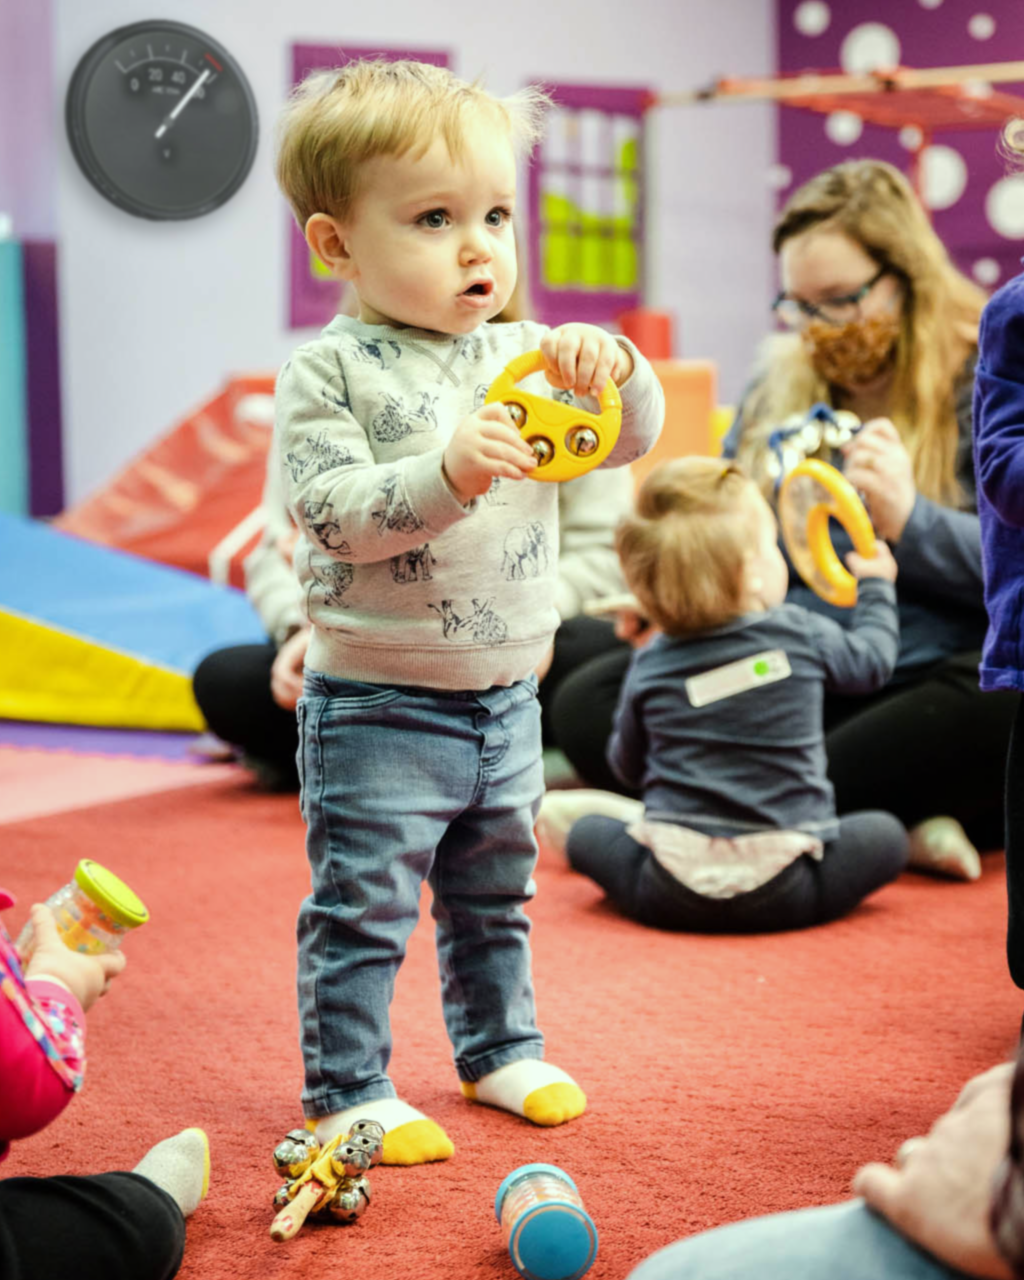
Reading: 55 V
